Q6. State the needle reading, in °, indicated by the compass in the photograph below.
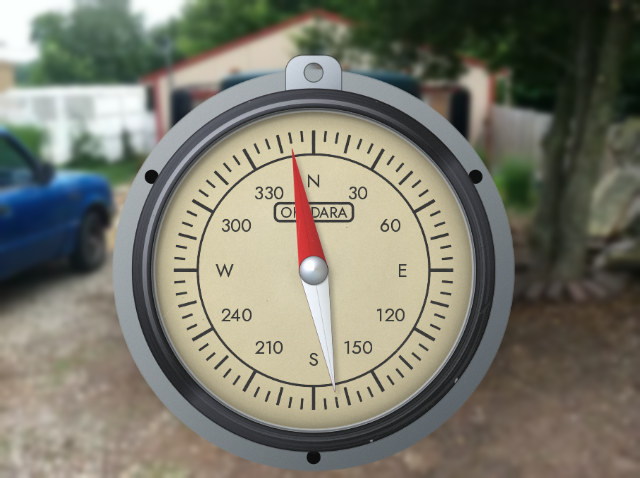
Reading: 350 °
